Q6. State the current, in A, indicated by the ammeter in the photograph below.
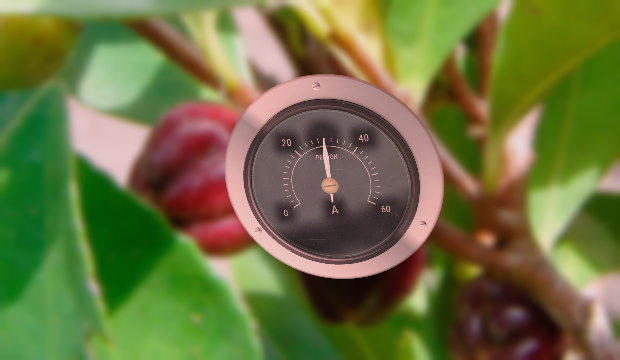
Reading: 30 A
